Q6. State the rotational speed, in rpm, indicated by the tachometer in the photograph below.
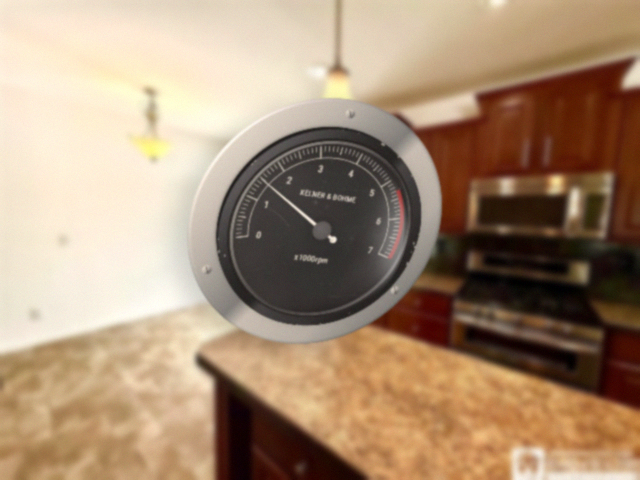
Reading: 1500 rpm
